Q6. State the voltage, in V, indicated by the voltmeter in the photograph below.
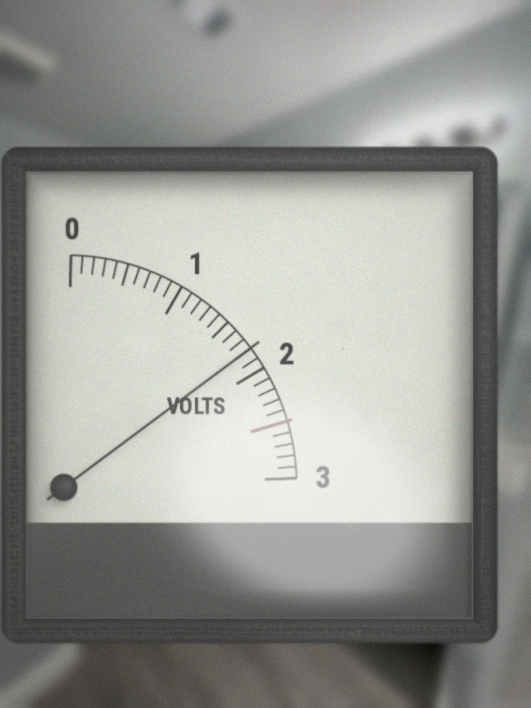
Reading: 1.8 V
